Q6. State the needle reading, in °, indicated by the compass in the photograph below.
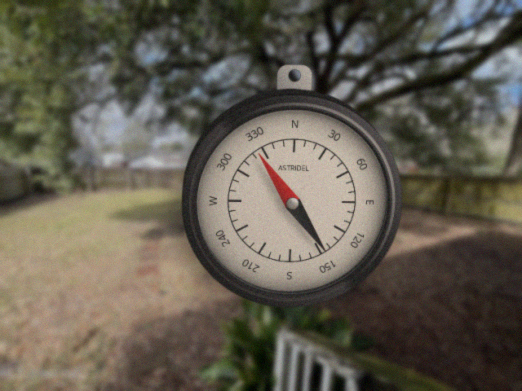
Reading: 325 °
